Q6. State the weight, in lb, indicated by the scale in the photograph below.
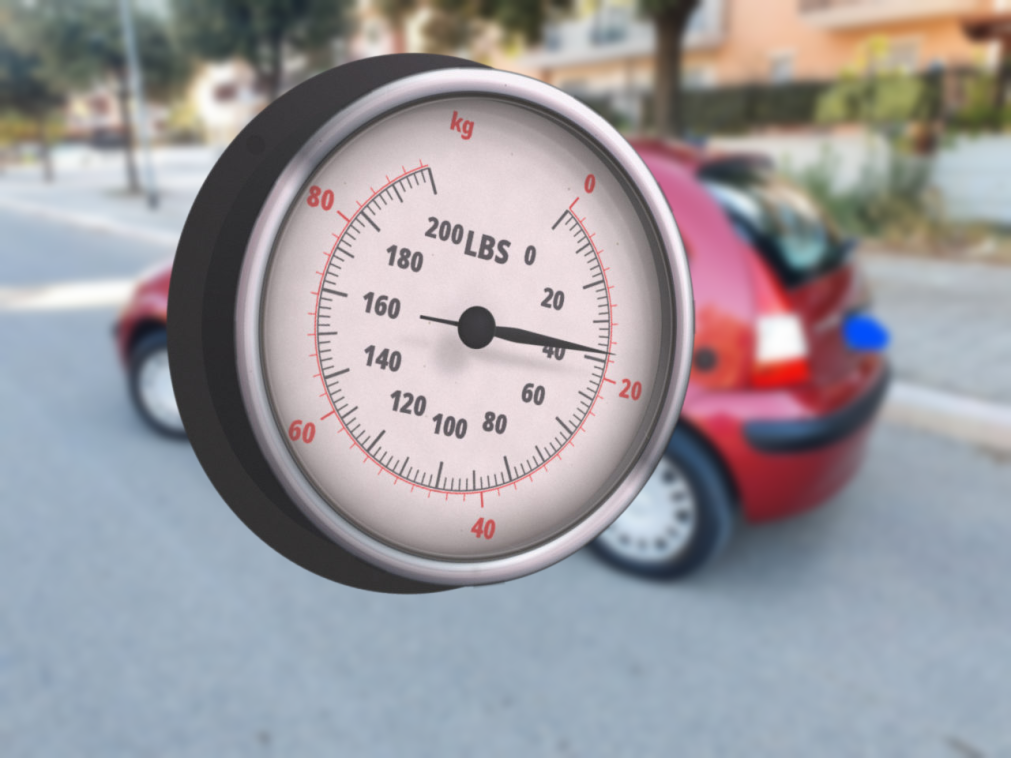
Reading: 38 lb
